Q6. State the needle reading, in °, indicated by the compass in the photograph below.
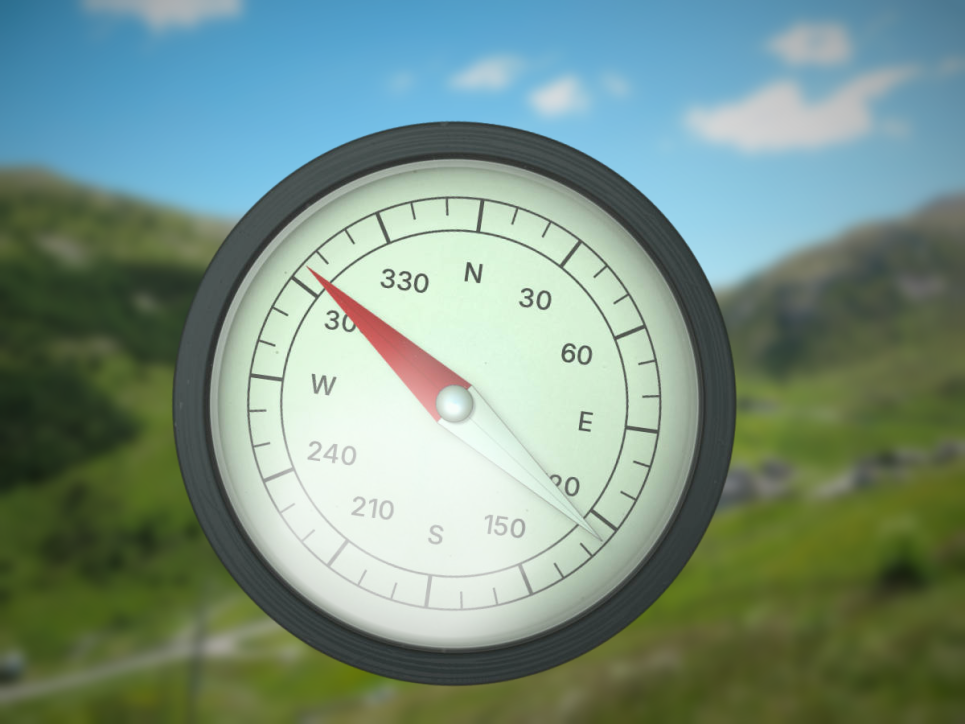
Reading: 305 °
